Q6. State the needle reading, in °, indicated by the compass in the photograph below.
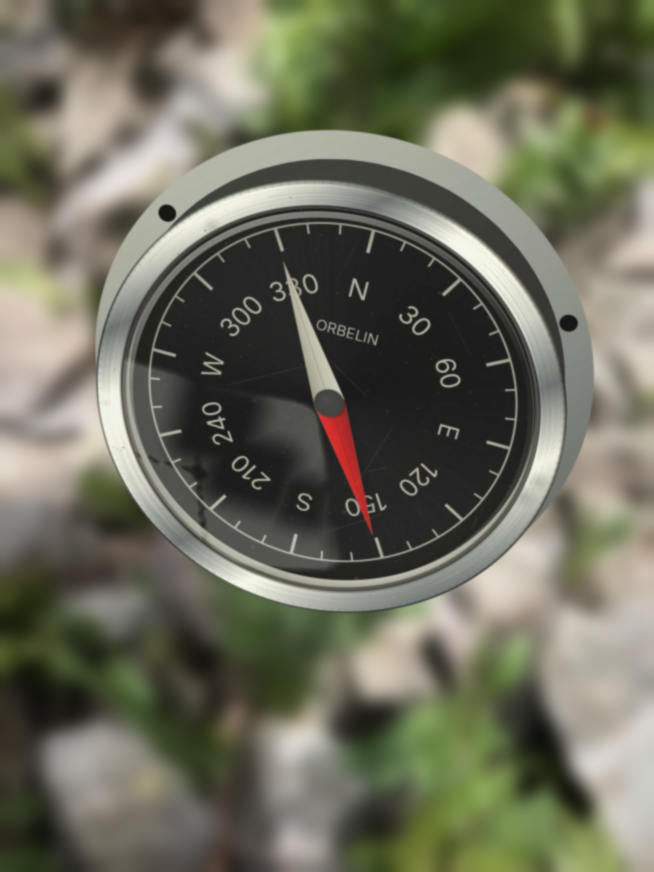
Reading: 150 °
